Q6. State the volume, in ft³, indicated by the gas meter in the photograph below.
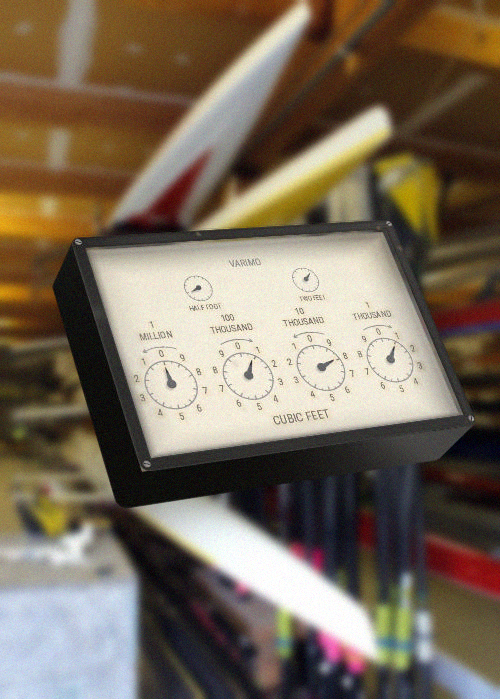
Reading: 8100 ft³
